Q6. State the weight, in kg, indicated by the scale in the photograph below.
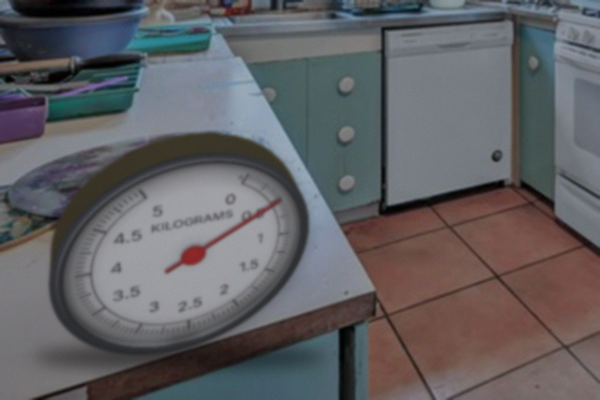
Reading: 0.5 kg
